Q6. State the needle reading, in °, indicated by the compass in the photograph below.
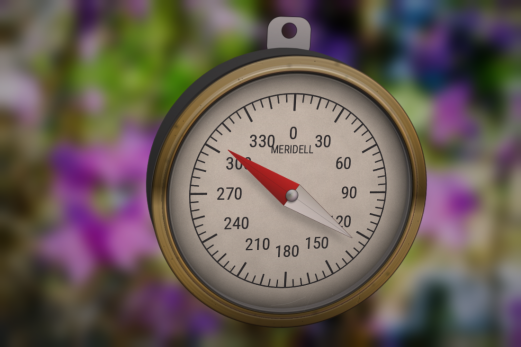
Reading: 305 °
